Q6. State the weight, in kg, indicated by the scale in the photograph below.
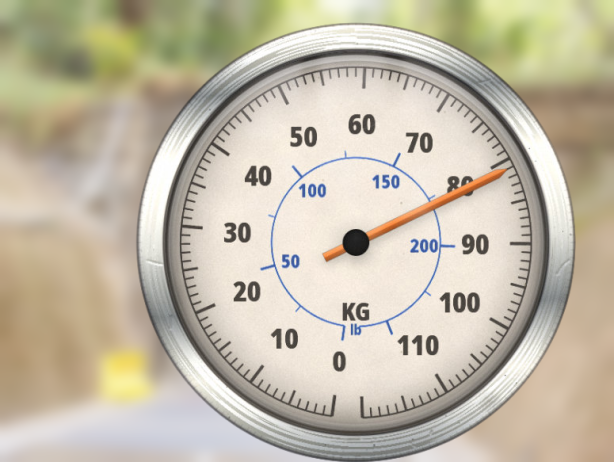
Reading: 81 kg
